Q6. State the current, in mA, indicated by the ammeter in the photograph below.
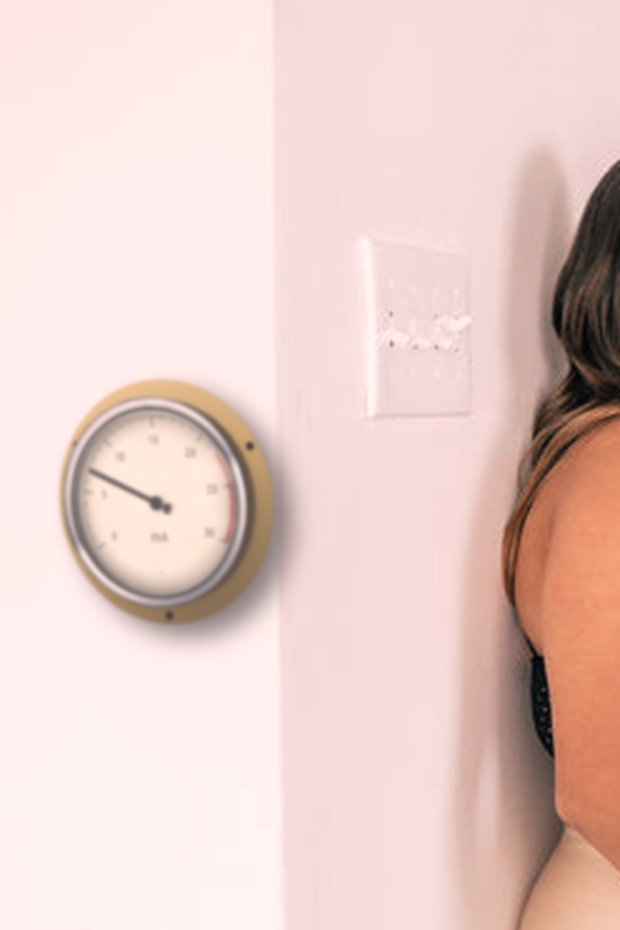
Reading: 7 mA
